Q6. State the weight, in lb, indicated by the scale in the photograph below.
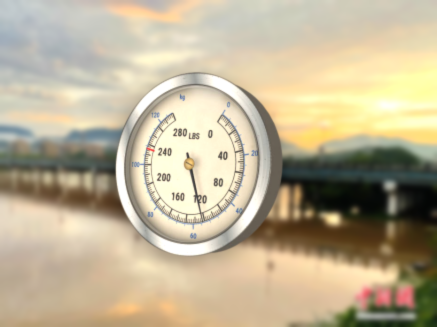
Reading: 120 lb
